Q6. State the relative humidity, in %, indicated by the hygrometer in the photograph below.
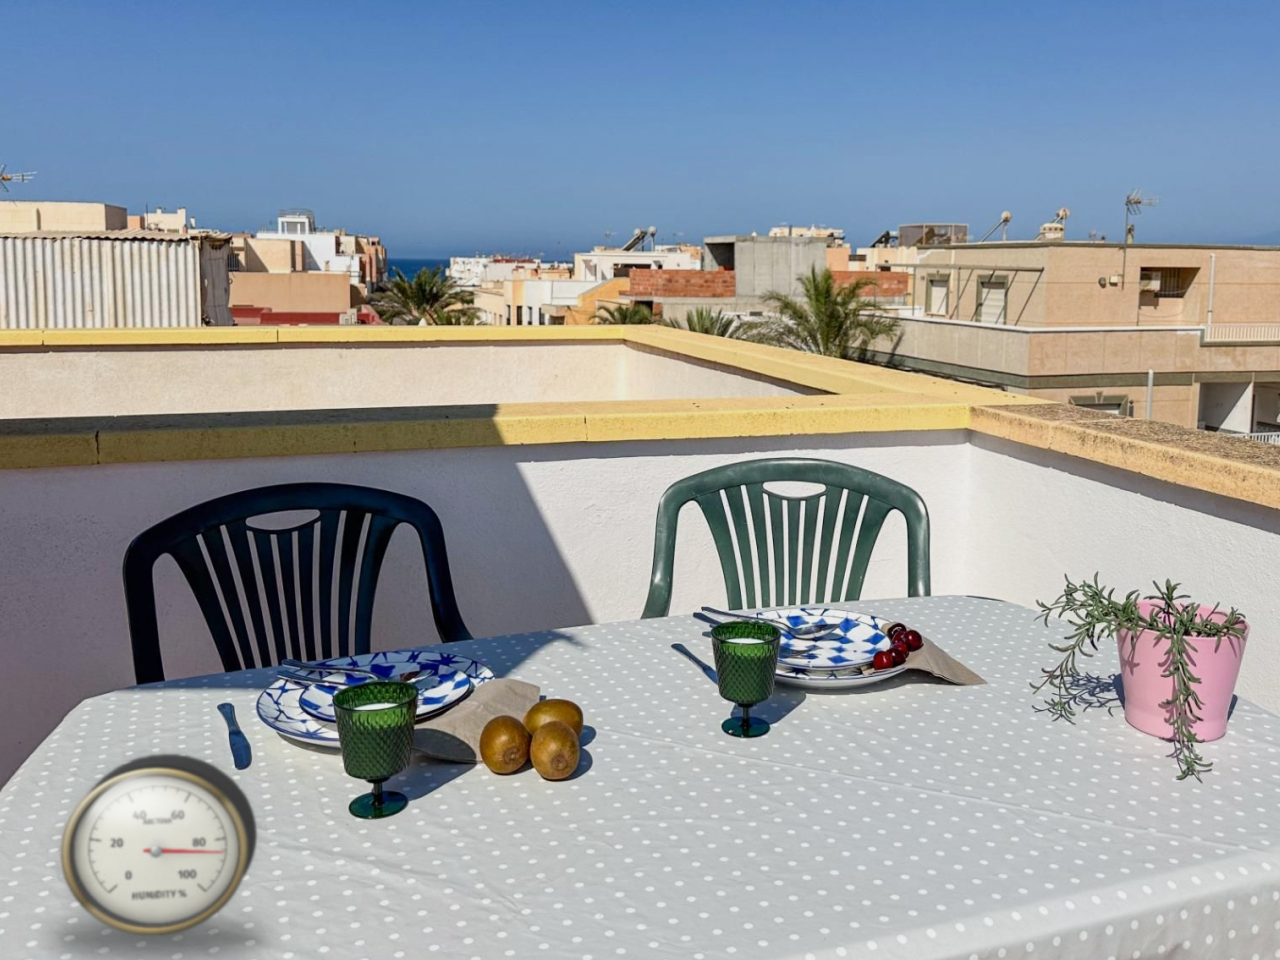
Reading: 84 %
